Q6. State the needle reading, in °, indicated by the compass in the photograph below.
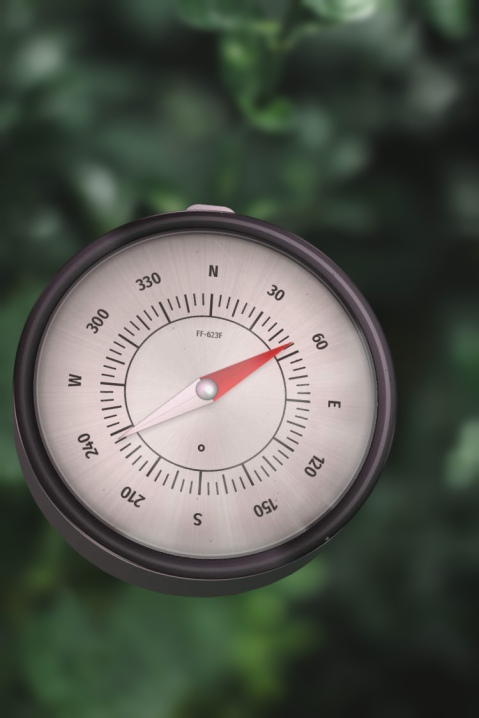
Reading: 55 °
